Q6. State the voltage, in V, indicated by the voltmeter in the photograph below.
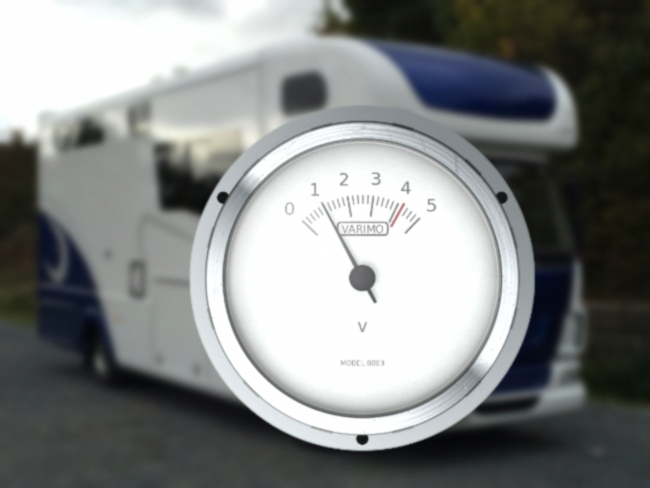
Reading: 1 V
